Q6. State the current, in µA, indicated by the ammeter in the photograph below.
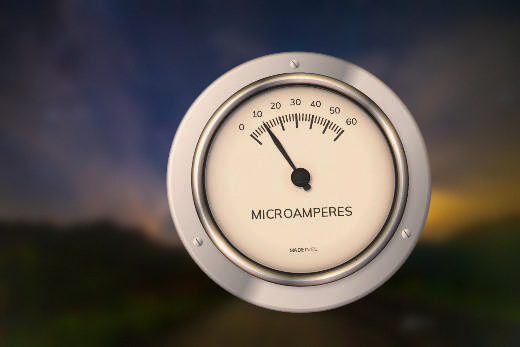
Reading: 10 µA
